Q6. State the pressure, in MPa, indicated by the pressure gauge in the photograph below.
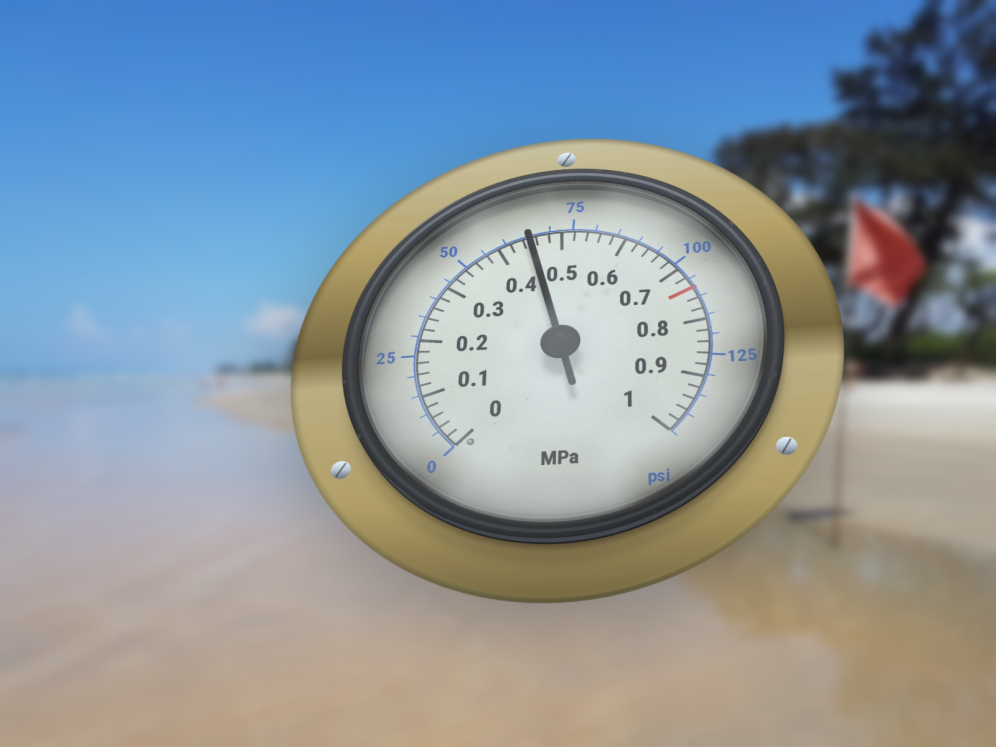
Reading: 0.45 MPa
